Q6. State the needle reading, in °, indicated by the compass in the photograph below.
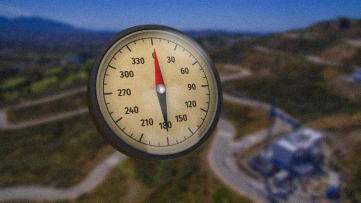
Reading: 0 °
